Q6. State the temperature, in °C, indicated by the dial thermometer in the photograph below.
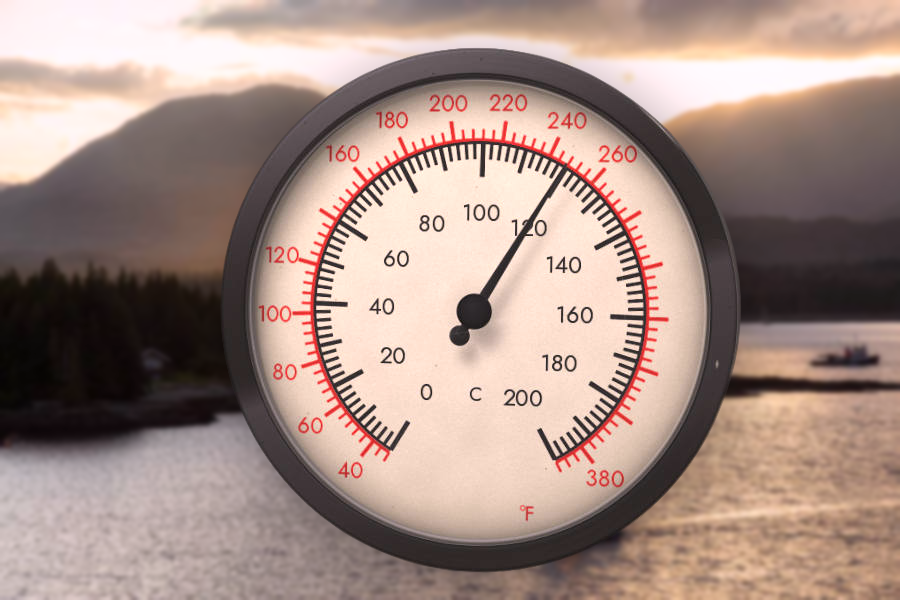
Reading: 120 °C
